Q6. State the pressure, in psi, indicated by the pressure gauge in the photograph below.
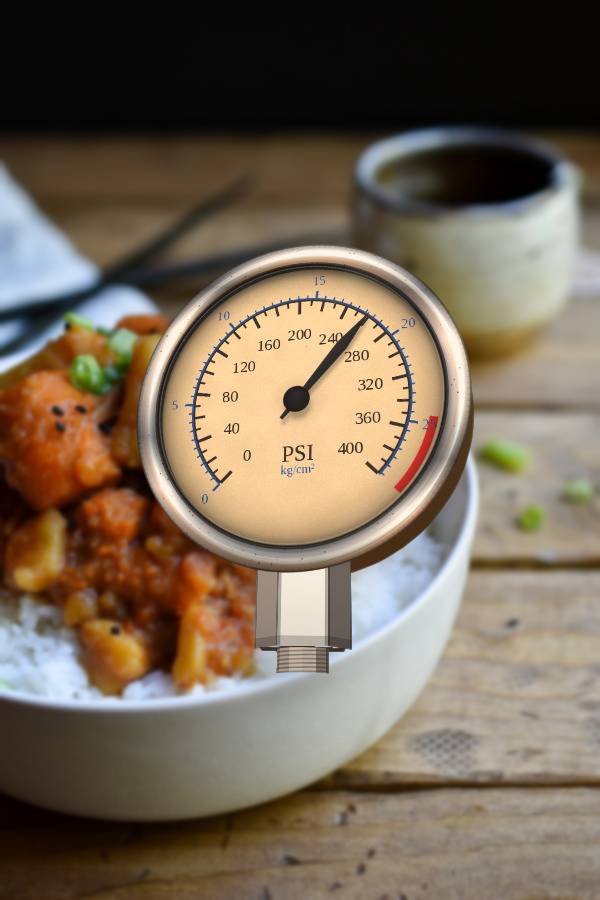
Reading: 260 psi
